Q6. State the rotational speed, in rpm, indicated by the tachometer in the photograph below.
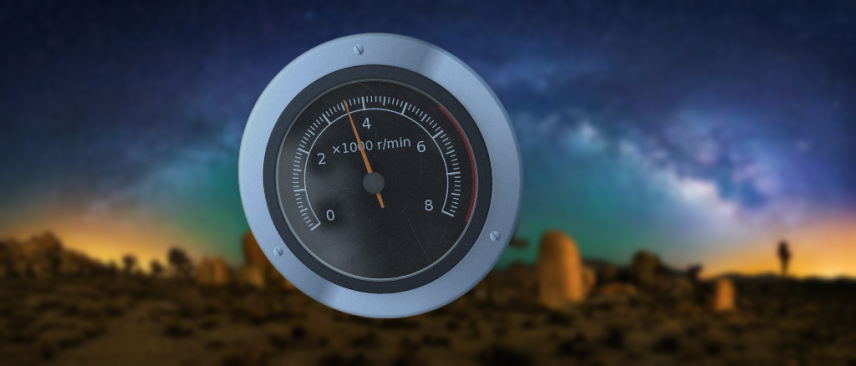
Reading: 3600 rpm
